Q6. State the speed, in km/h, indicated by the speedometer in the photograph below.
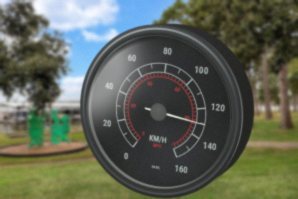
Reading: 130 km/h
